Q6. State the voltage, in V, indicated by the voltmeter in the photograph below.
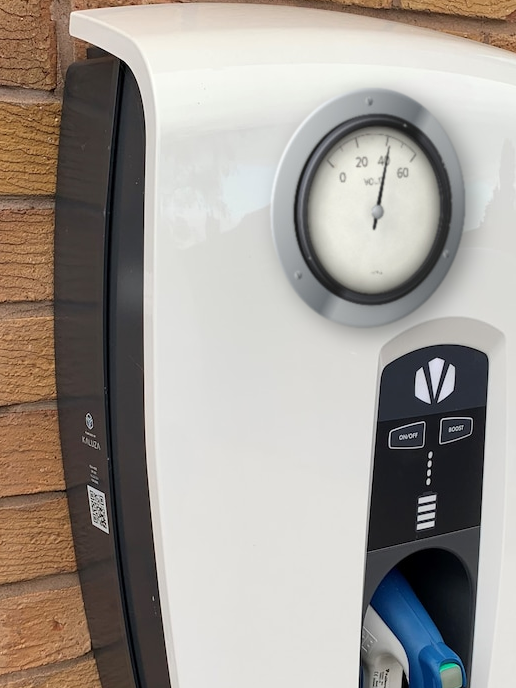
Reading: 40 V
